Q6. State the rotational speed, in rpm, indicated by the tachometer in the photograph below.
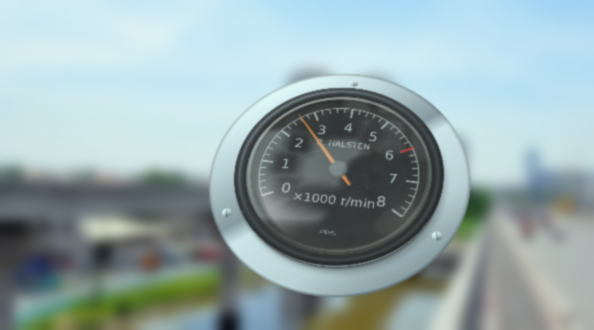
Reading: 2600 rpm
